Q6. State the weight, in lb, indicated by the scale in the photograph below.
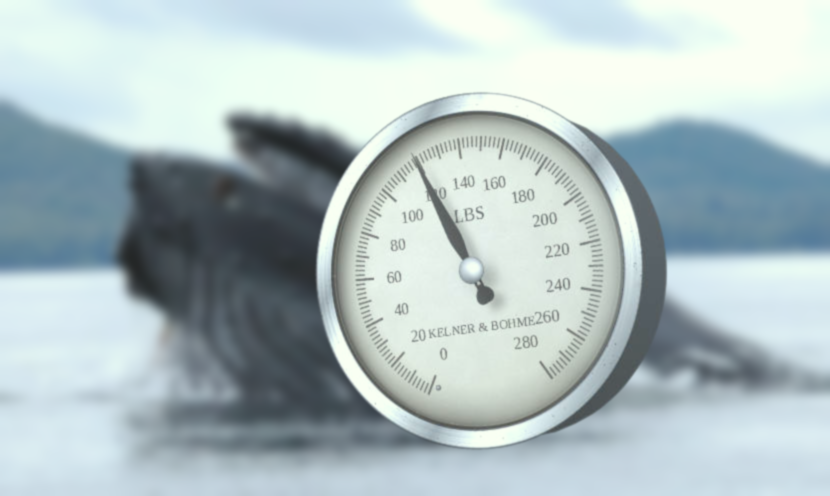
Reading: 120 lb
